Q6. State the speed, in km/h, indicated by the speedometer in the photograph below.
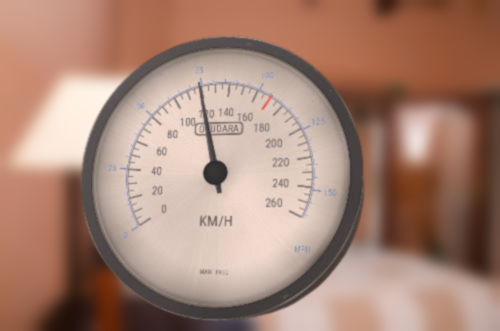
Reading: 120 km/h
